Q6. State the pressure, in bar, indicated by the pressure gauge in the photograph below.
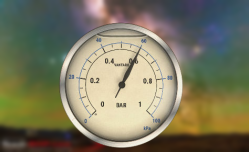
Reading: 0.6 bar
